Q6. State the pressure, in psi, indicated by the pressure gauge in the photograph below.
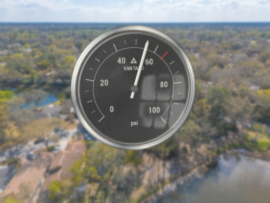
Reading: 55 psi
